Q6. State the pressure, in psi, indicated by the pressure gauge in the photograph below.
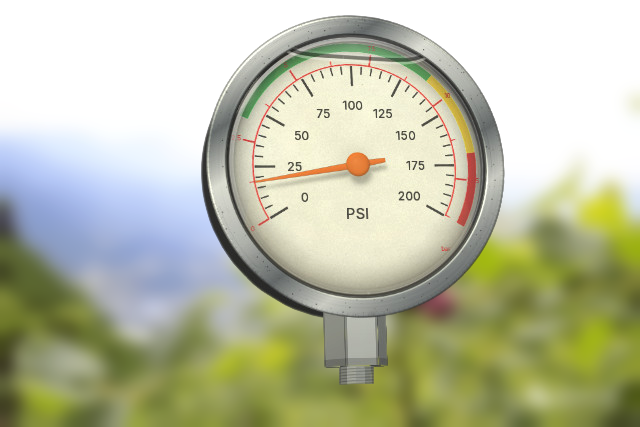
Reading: 17.5 psi
